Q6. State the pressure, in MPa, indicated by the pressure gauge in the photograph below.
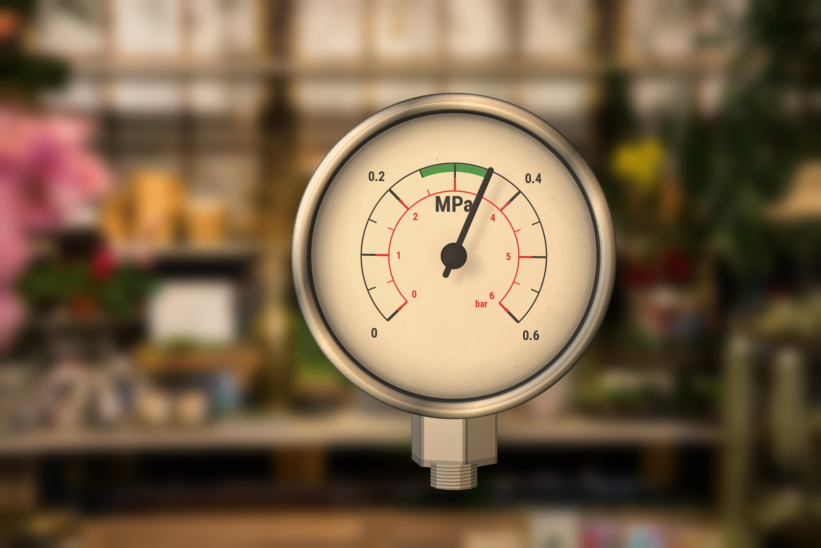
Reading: 0.35 MPa
